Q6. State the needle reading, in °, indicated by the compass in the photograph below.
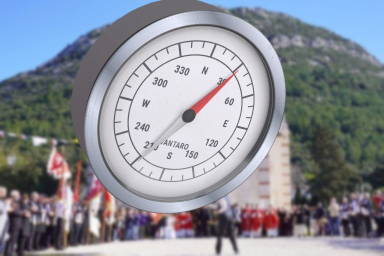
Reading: 30 °
